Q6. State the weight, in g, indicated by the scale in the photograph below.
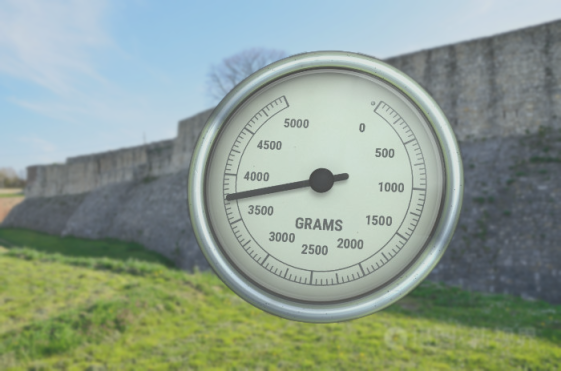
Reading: 3750 g
